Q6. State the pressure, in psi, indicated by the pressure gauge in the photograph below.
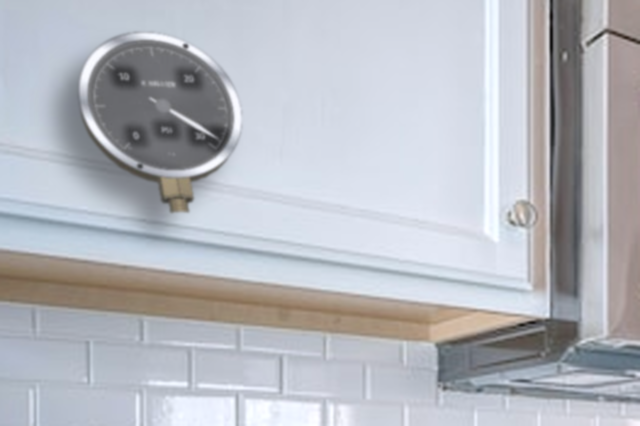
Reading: 29 psi
